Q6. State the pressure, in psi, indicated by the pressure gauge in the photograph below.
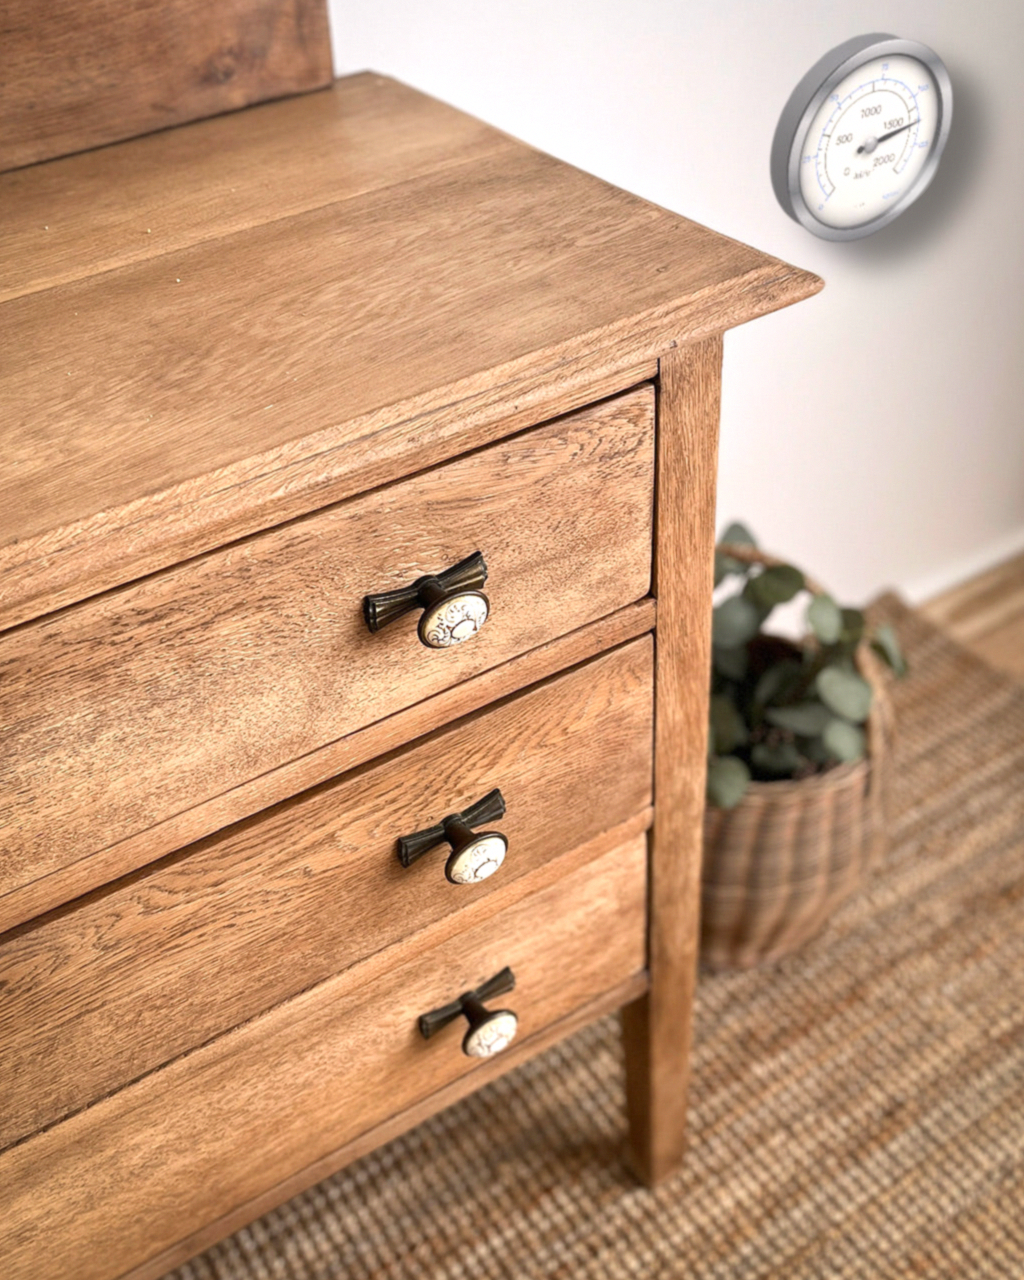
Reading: 1600 psi
